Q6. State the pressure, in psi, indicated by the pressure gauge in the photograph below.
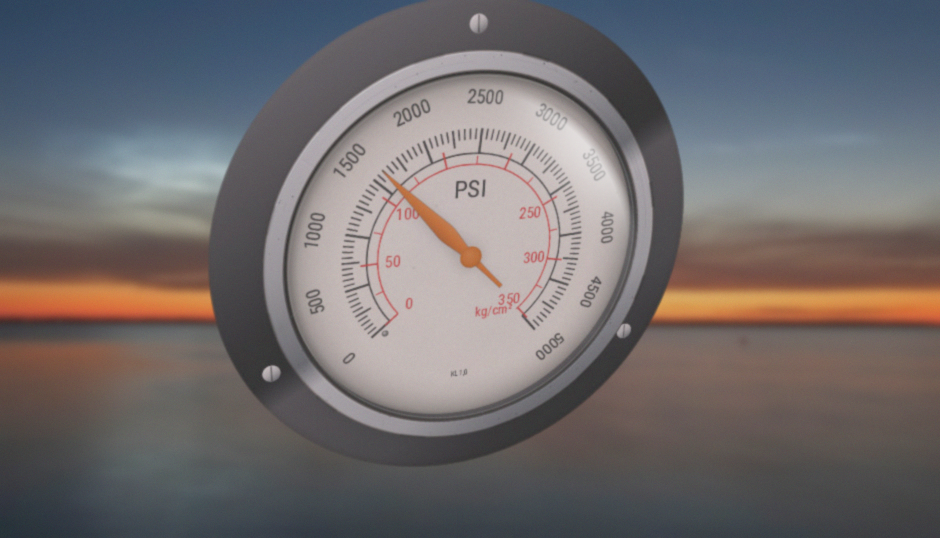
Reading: 1600 psi
